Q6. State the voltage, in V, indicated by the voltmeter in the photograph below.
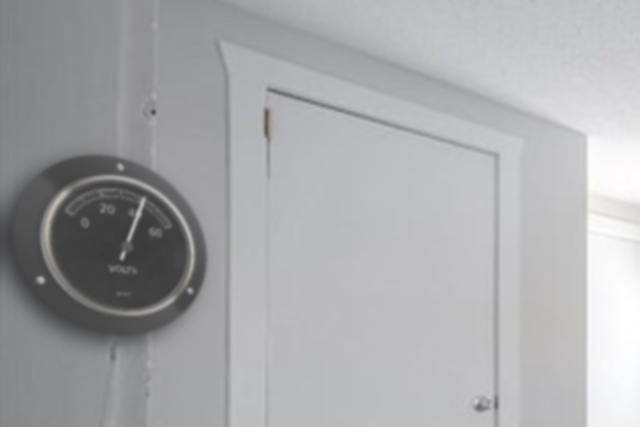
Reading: 40 V
